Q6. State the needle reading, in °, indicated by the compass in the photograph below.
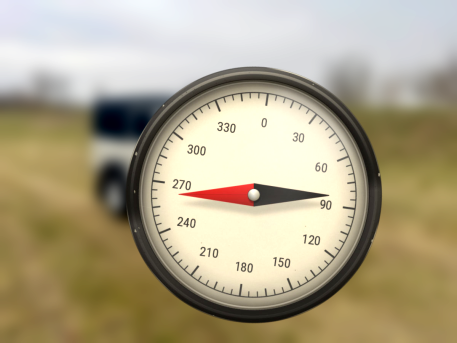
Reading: 262.5 °
